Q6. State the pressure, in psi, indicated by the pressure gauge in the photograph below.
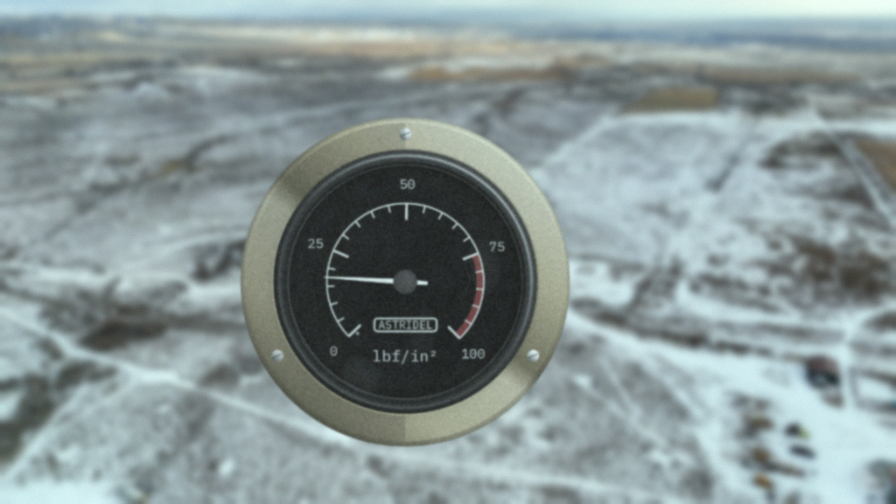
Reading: 17.5 psi
